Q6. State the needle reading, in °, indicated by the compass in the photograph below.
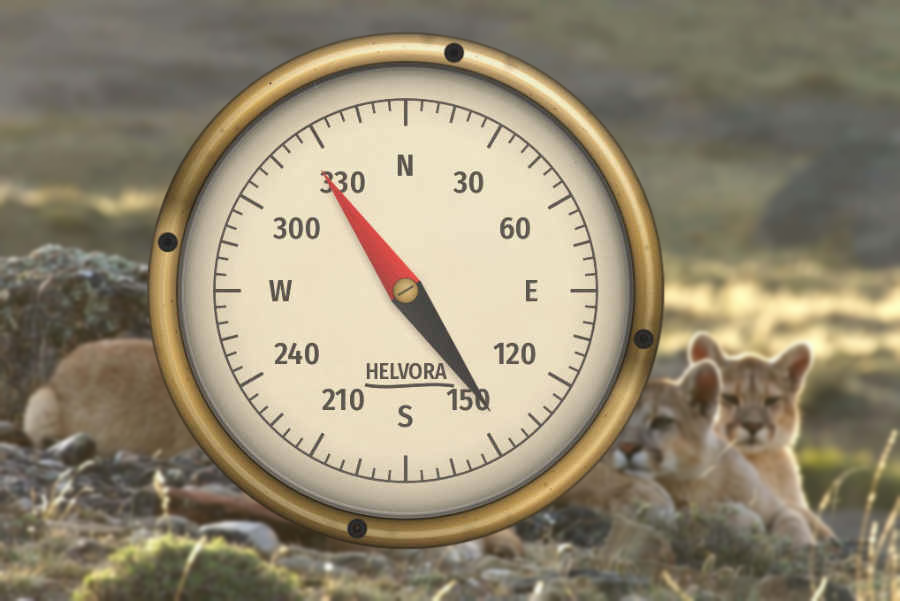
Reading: 325 °
